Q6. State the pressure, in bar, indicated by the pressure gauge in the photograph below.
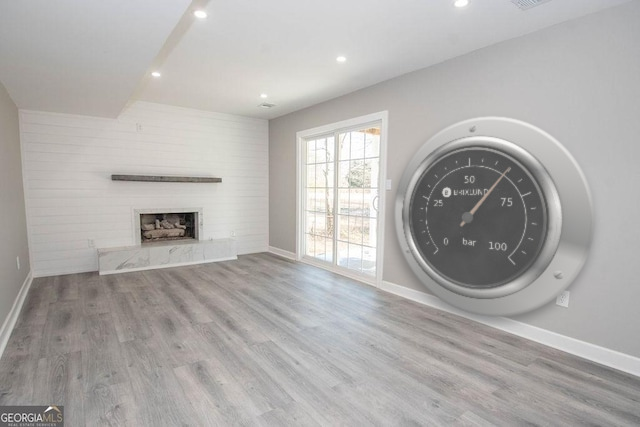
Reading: 65 bar
